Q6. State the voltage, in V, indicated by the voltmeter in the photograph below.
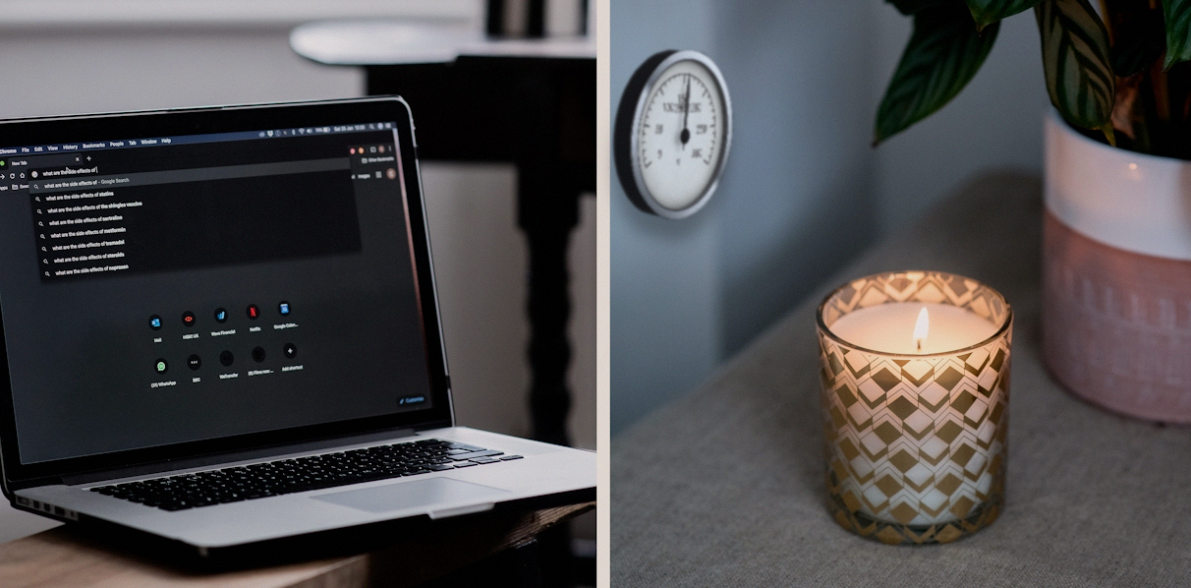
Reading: 150 V
